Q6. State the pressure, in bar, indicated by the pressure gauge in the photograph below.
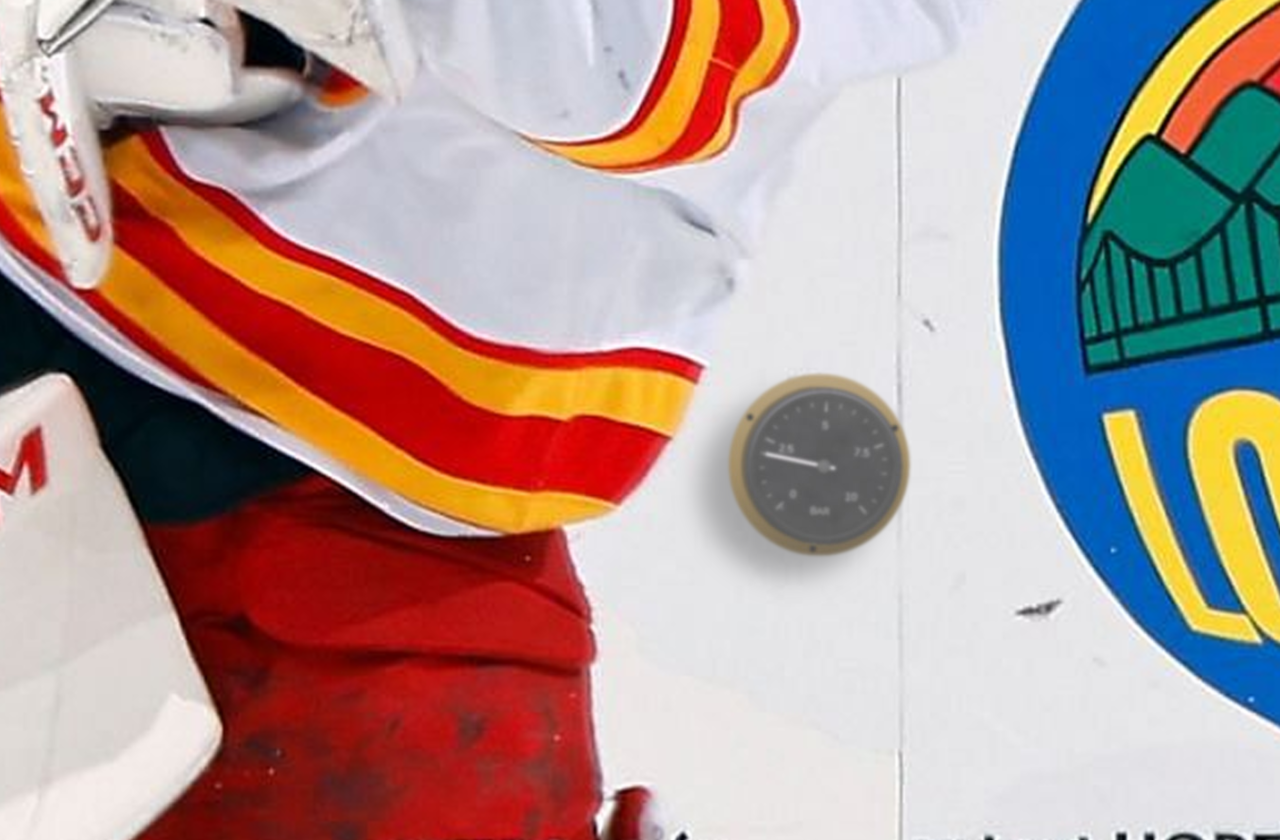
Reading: 2 bar
